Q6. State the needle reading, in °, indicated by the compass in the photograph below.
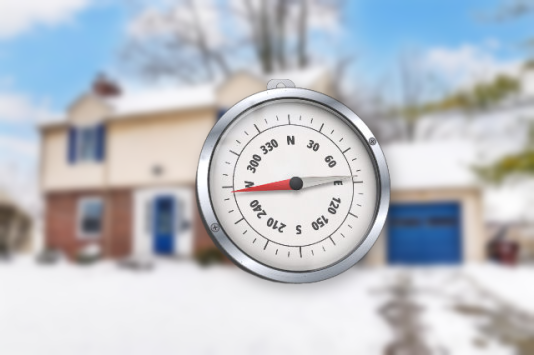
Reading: 265 °
